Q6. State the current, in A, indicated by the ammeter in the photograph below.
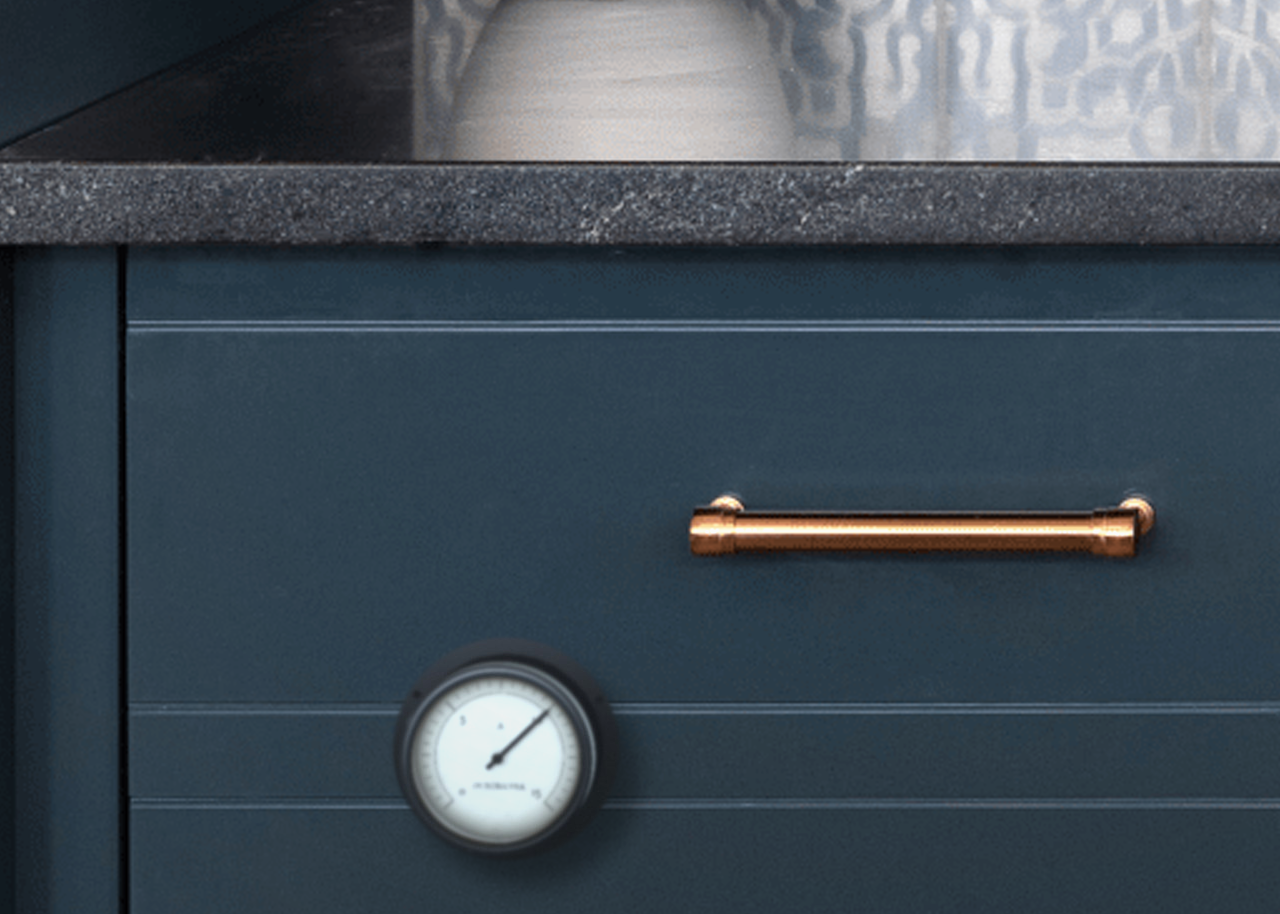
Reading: 10 A
